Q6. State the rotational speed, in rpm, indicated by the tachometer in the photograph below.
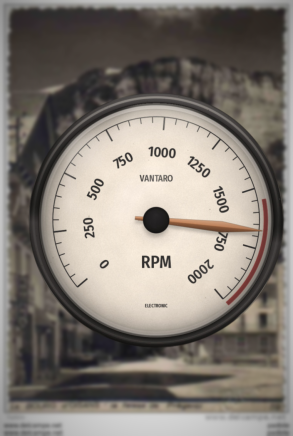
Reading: 1675 rpm
